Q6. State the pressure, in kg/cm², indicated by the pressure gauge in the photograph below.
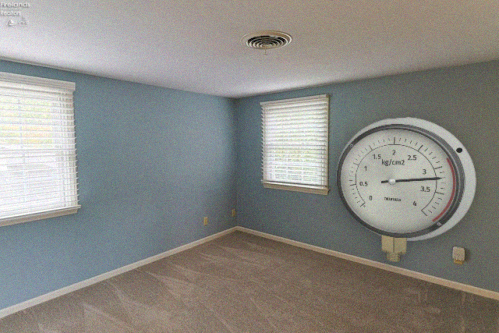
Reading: 3.2 kg/cm²
